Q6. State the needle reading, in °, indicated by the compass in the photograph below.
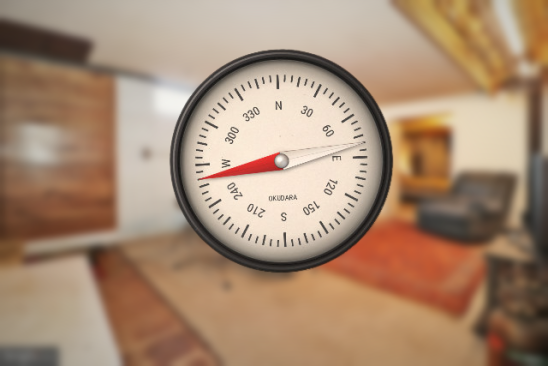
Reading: 260 °
